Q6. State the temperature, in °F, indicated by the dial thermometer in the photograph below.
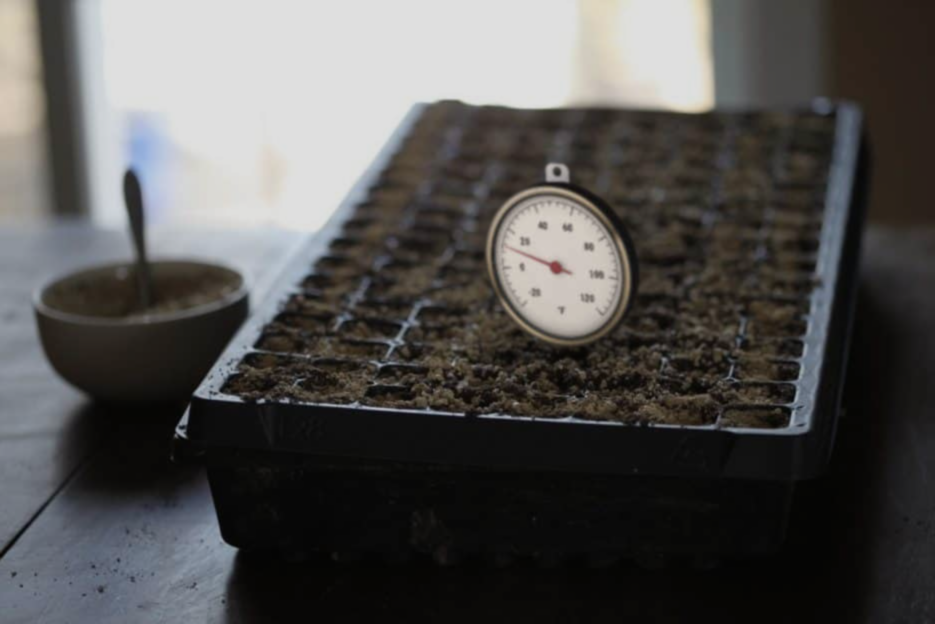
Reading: 12 °F
